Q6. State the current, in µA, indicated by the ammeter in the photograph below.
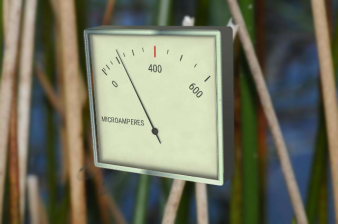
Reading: 225 µA
